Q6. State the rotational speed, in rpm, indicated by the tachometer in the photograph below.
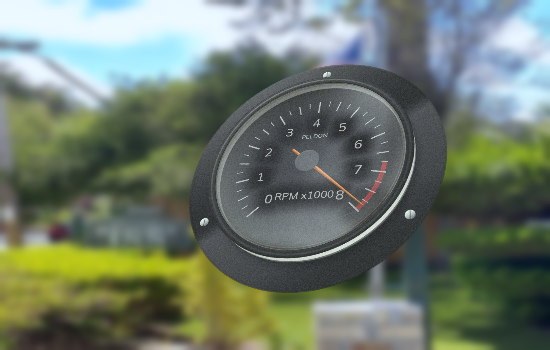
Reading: 7875 rpm
